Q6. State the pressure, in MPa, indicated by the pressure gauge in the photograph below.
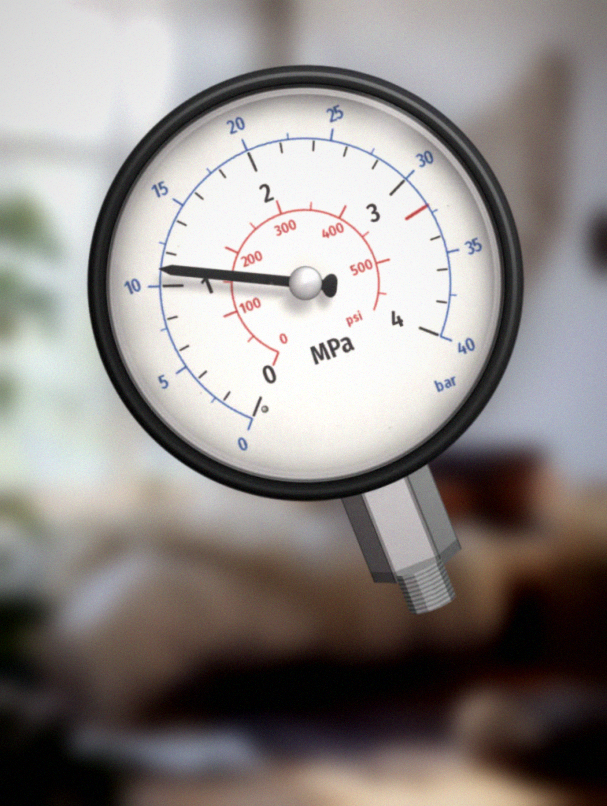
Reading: 1.1 MPa
